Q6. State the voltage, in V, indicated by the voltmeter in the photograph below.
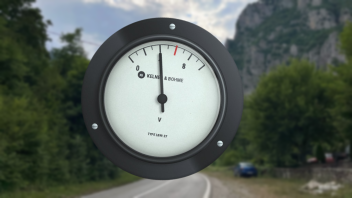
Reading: 4 V
